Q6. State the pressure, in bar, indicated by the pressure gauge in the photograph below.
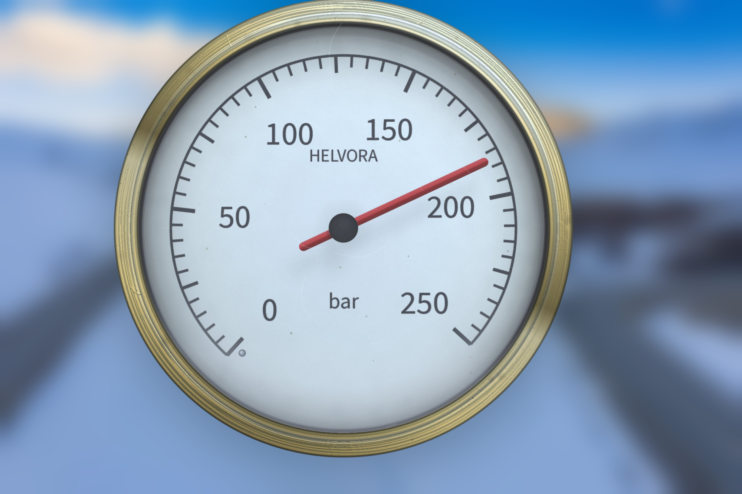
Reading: 187.5 bar
